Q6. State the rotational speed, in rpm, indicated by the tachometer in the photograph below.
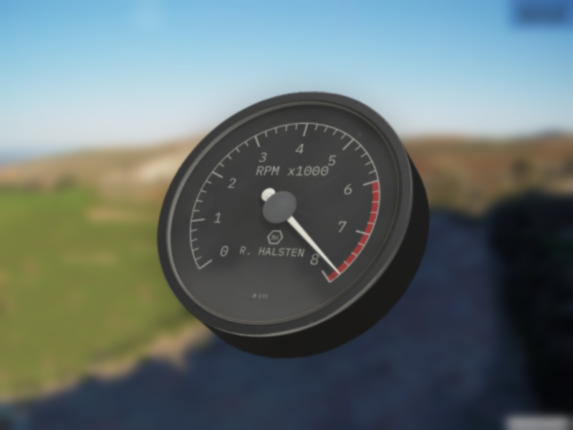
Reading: 7800 rpm
